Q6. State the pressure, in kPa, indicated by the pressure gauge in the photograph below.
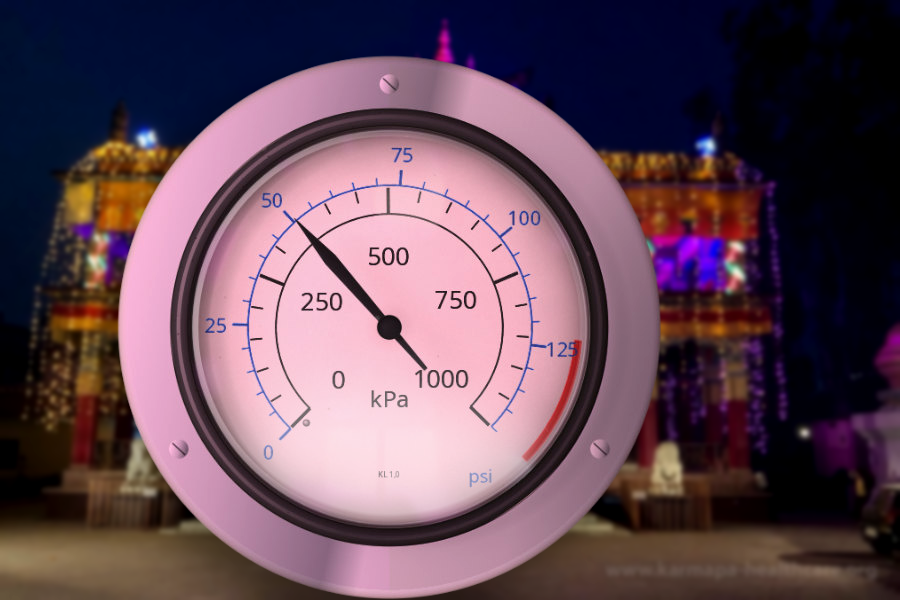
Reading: 350 kPa
